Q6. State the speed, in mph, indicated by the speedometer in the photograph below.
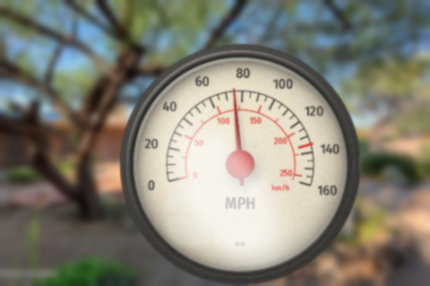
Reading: 75 mph
